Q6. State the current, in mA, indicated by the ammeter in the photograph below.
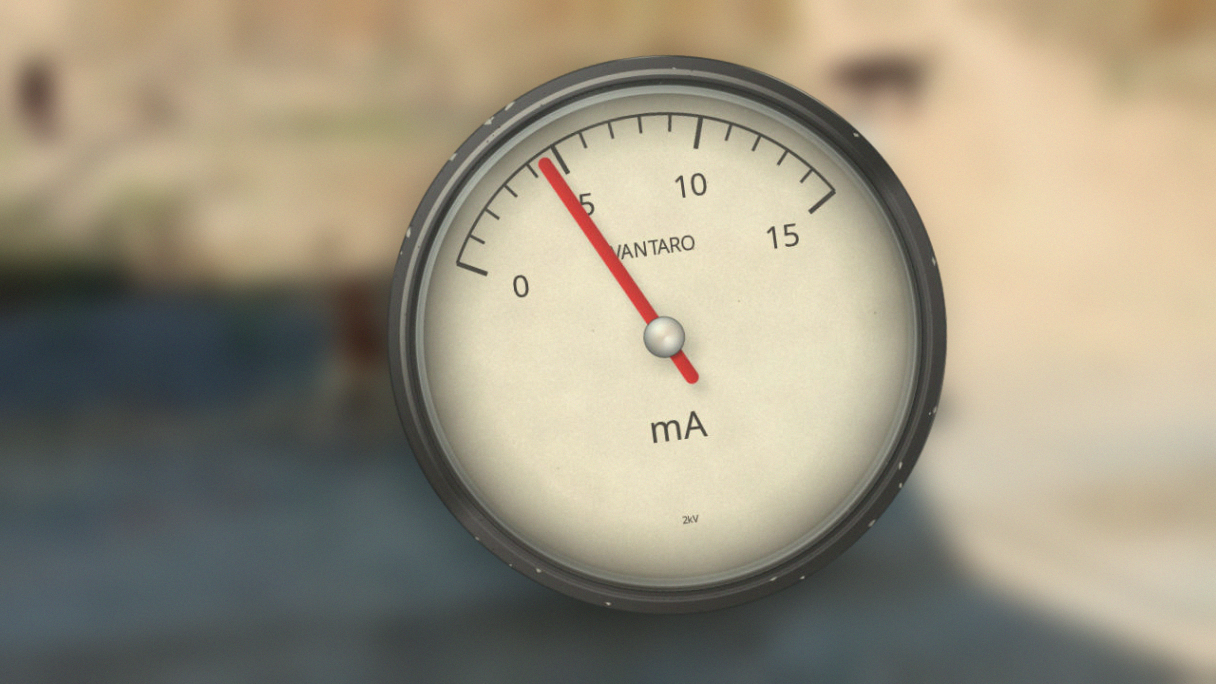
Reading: 4.5 mA
